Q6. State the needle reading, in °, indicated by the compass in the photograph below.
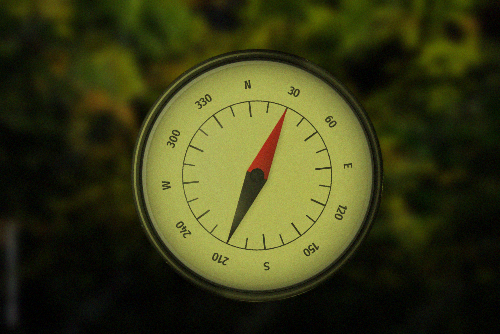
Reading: 30 °
